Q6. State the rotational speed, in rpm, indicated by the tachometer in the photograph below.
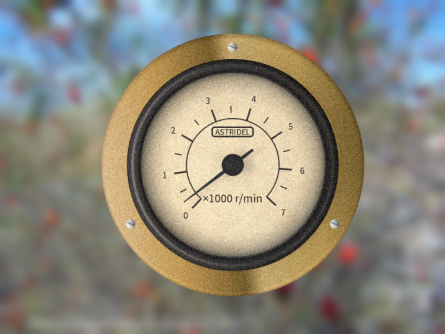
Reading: 250 rpm
